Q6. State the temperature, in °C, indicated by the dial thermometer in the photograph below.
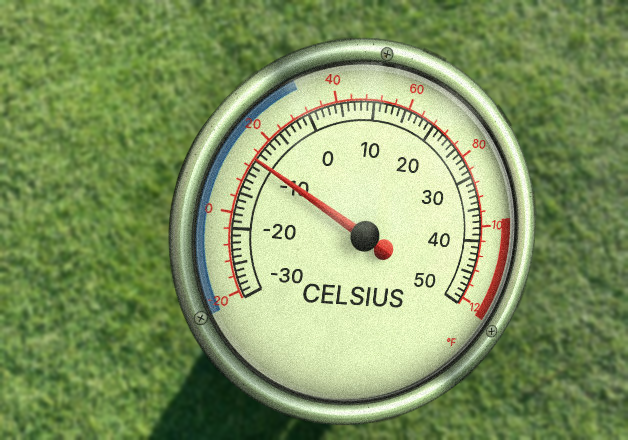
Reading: -10 °C
